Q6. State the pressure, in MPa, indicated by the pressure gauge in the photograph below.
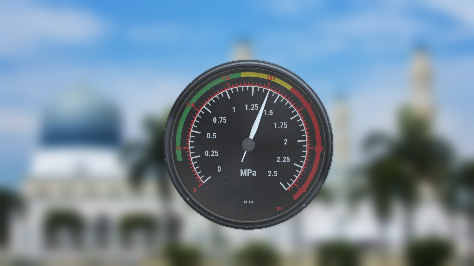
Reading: 1.4 MPa
